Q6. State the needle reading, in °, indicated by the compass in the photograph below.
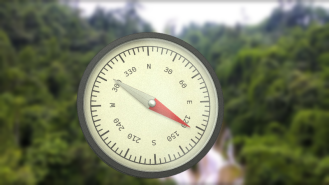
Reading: 125 °
